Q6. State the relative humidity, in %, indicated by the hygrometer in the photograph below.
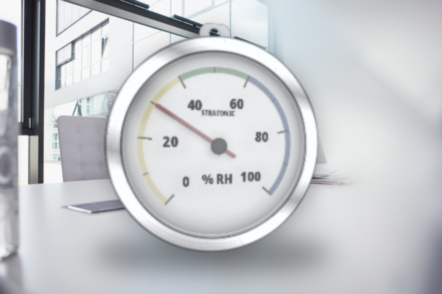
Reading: 30 %
